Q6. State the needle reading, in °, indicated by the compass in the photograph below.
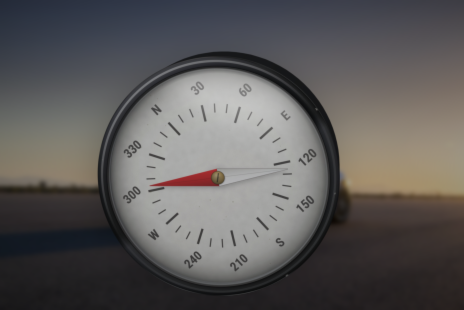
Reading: 305 °
